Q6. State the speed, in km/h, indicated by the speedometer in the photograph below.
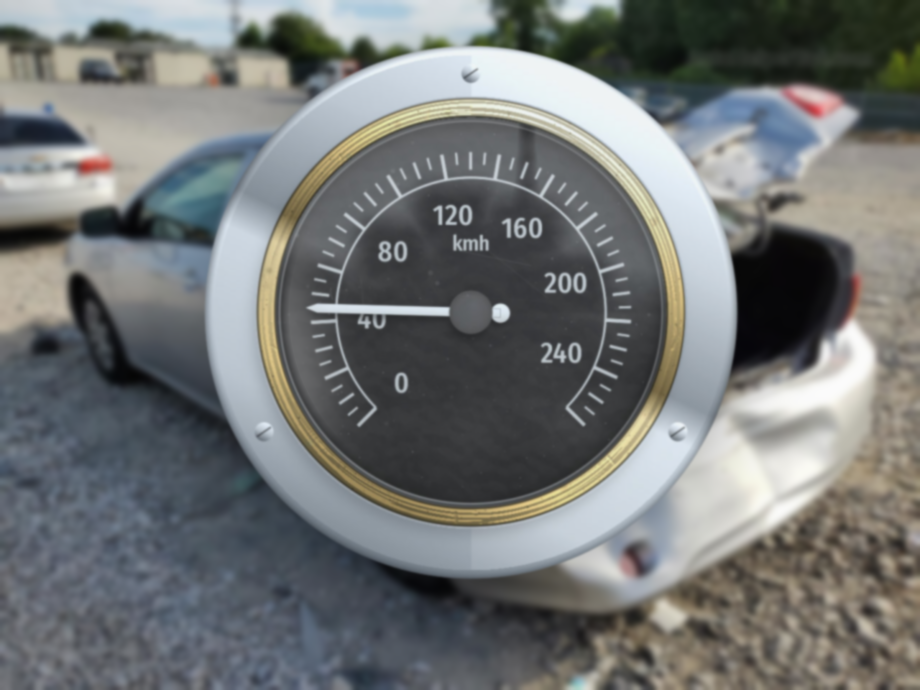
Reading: 45 km/h
